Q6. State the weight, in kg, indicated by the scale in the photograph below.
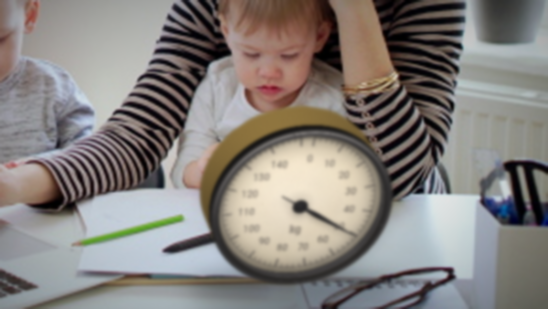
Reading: 50 kg
